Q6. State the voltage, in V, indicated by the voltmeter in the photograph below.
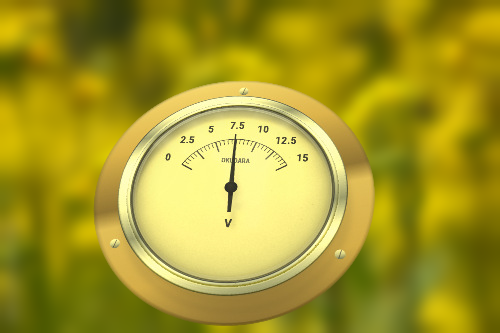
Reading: 7.5 V
